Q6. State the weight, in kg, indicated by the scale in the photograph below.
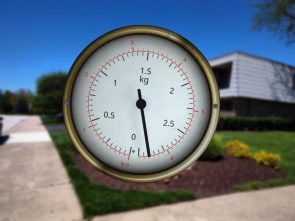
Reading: 2.9 kg
